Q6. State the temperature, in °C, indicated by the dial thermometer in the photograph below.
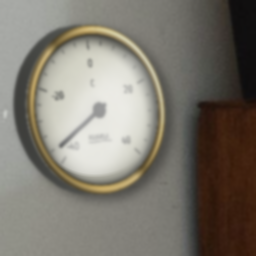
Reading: -36 °C
